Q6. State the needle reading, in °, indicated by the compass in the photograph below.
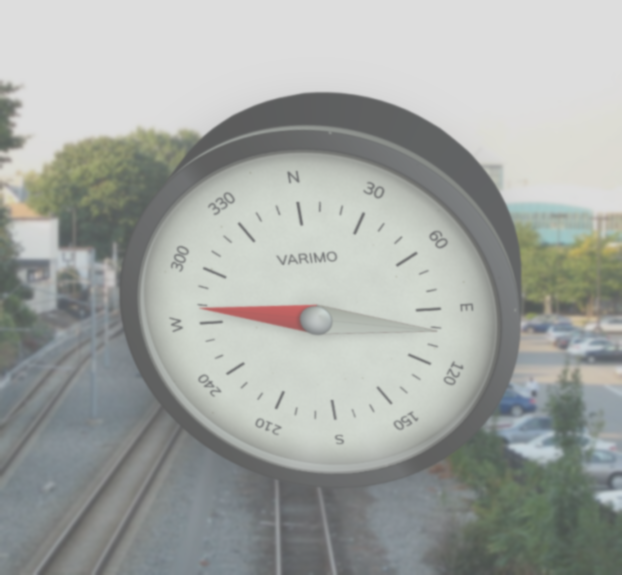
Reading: 280 °
